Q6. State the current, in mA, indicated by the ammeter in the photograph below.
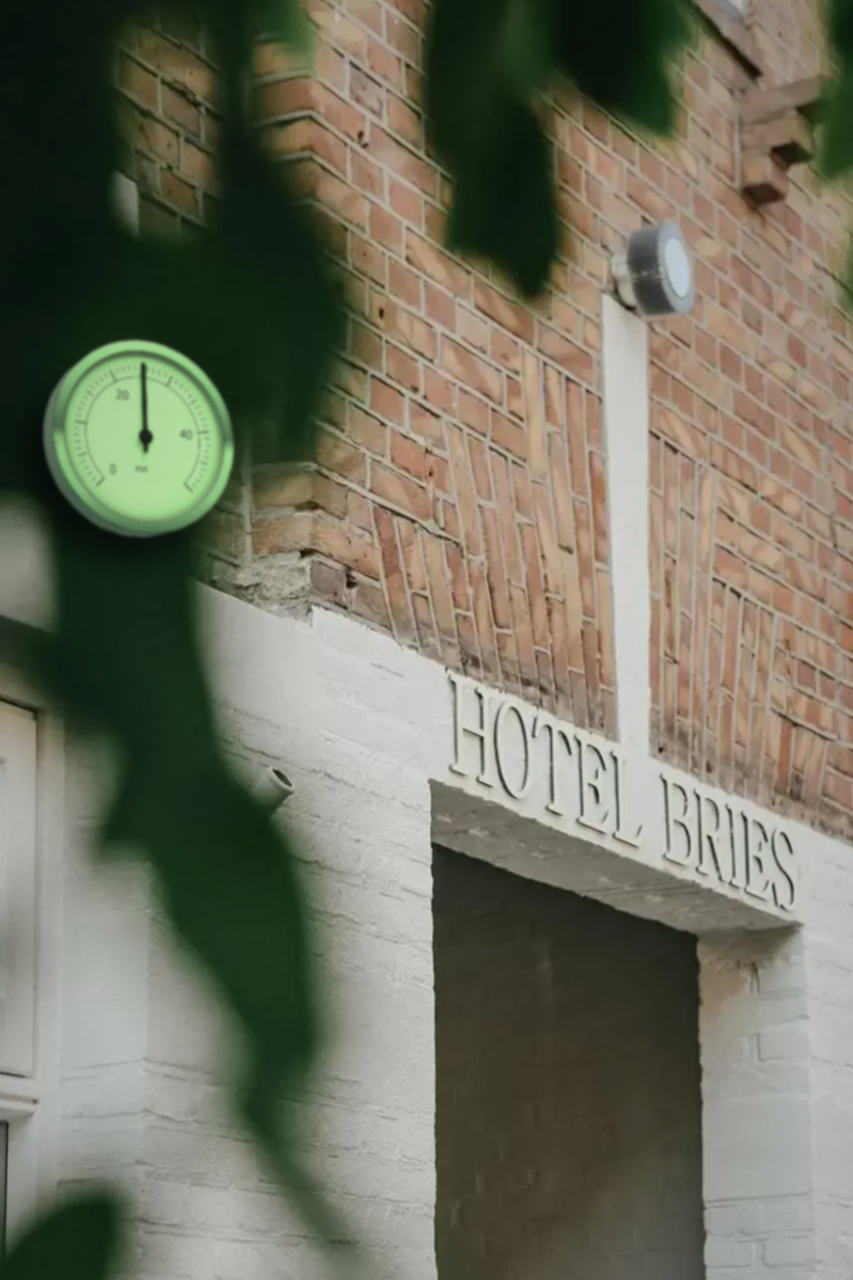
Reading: 25 mA
